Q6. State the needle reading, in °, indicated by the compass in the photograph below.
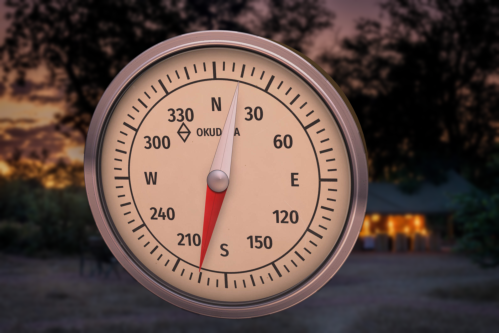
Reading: 195 °
